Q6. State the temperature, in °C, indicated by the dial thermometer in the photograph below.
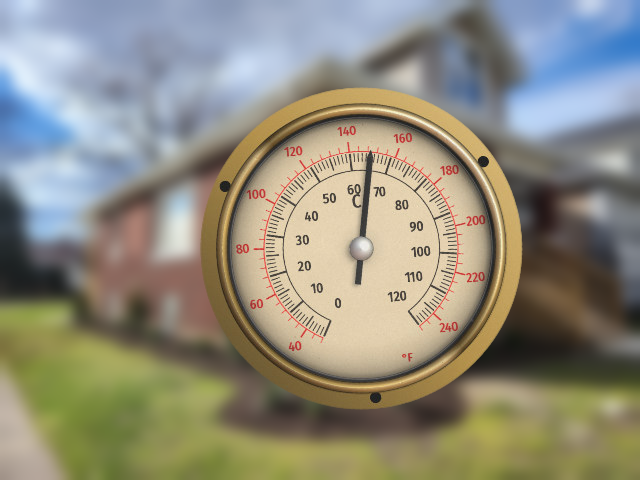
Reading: 65 °C
